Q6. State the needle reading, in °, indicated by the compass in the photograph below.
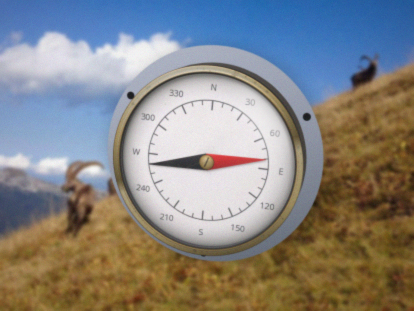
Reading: 80 °
